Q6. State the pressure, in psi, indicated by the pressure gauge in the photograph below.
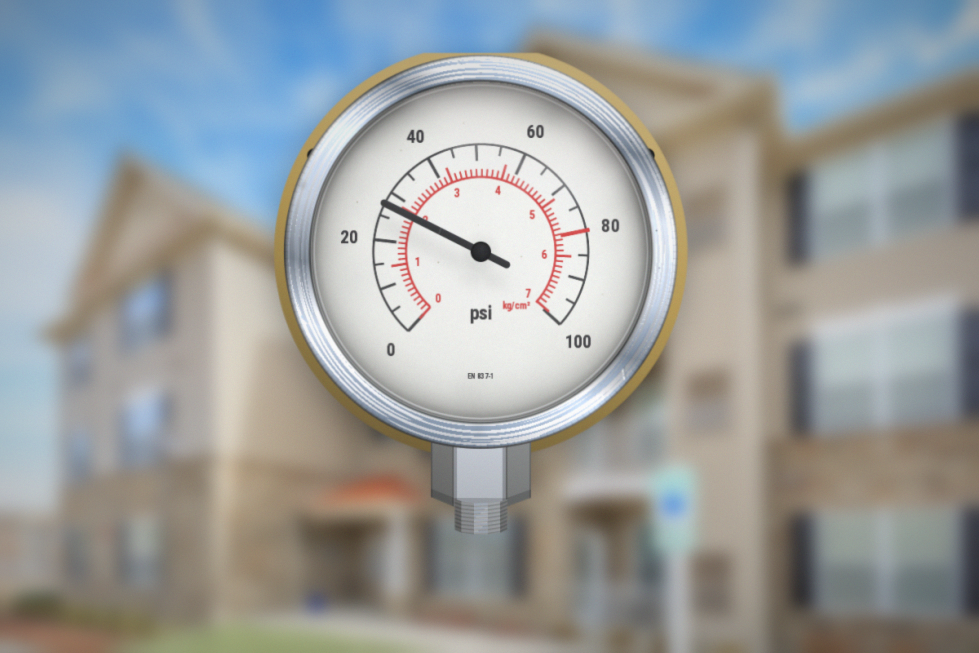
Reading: 27.5 psi
